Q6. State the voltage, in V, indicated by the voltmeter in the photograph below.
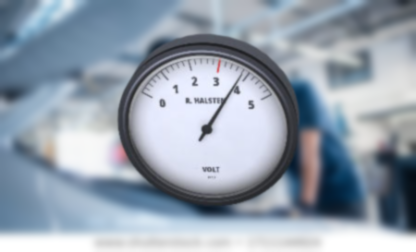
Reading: 3.8 V
